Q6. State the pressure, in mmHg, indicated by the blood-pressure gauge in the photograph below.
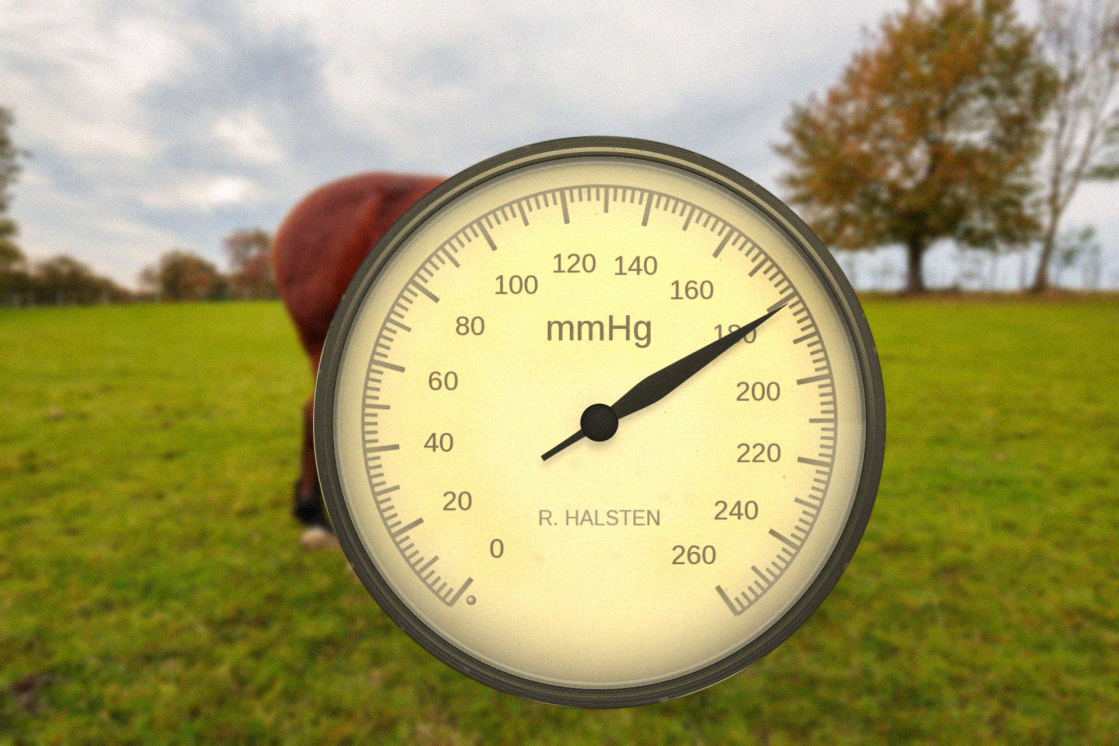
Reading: 181 mmHg
